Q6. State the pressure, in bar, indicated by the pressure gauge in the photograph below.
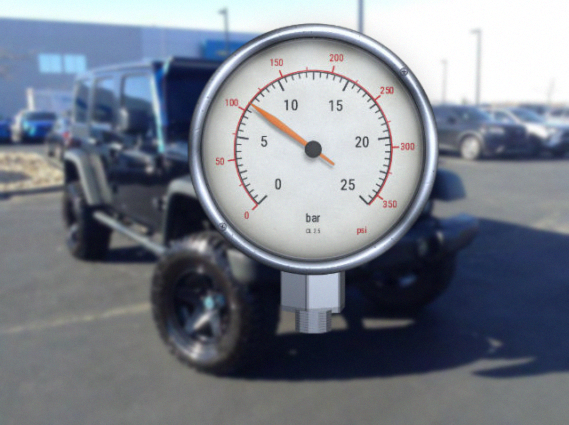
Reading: 7.5 bar
